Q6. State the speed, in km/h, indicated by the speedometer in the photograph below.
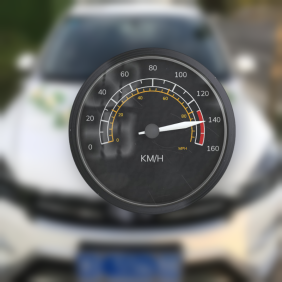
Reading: 140 km/h
